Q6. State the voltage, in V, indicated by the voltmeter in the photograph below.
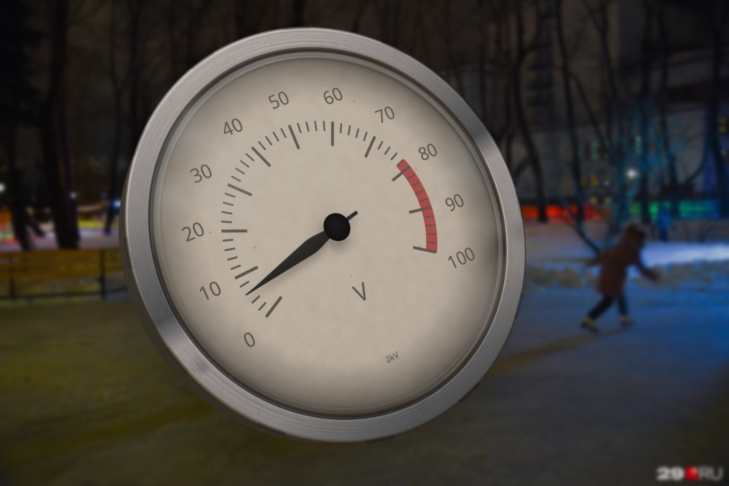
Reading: 6 V
